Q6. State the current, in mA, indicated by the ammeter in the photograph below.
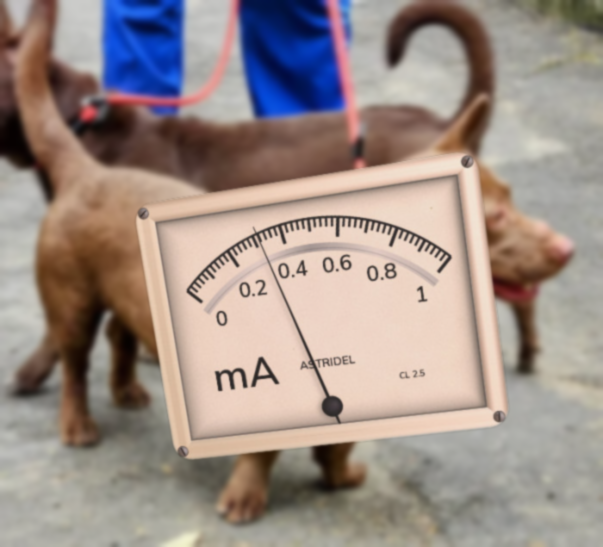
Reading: 0.32 mA
